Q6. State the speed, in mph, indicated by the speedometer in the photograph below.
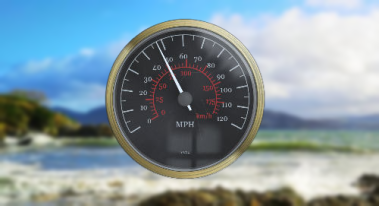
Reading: 47.5 mph
